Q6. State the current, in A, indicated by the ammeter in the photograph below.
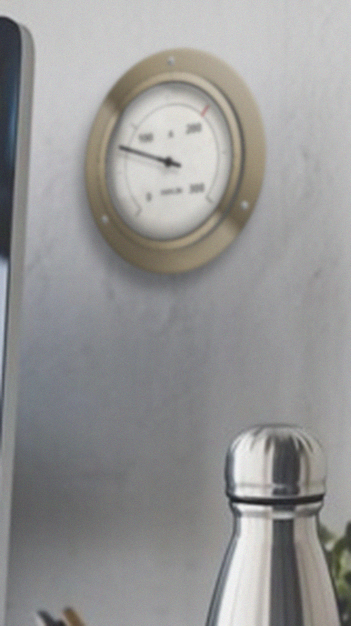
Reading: 75 A
